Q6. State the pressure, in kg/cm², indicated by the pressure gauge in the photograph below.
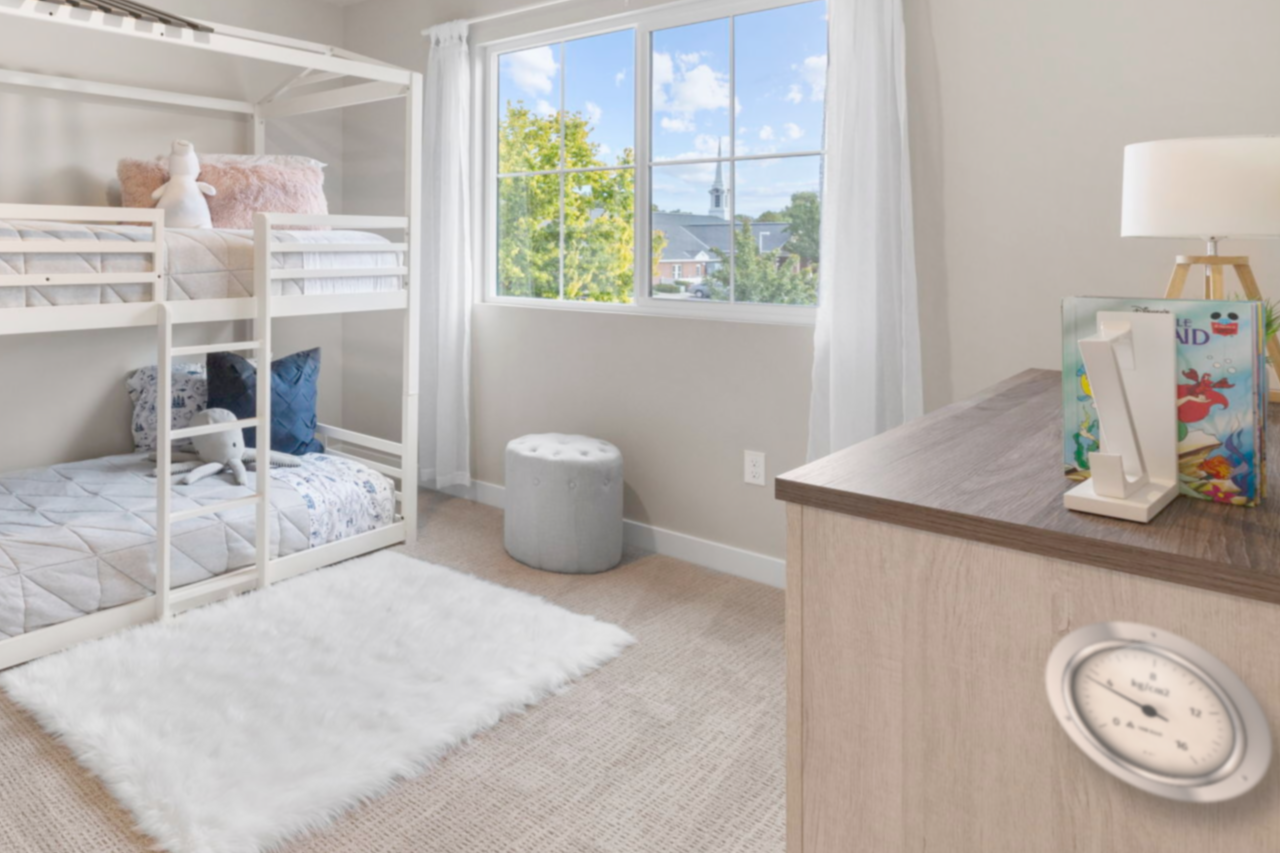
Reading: 3.5 kg/cm²
